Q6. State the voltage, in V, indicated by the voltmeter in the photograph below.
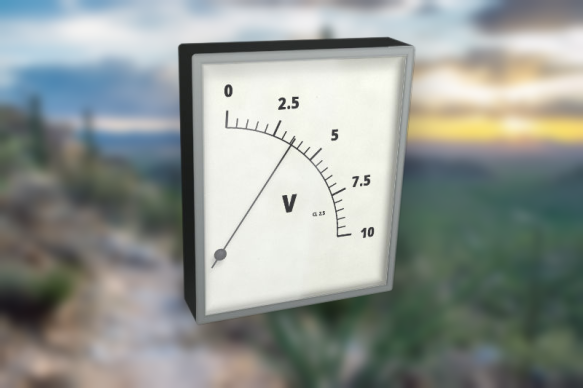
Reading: 3.5 V
